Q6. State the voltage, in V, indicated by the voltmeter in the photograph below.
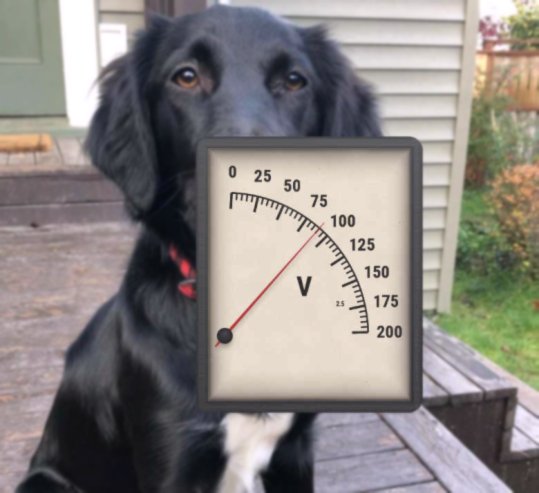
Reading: 90 V
